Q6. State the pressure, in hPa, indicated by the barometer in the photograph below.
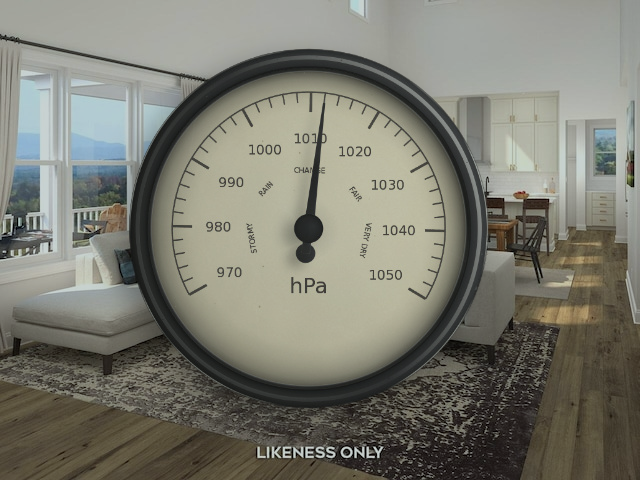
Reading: 1012 hPa
